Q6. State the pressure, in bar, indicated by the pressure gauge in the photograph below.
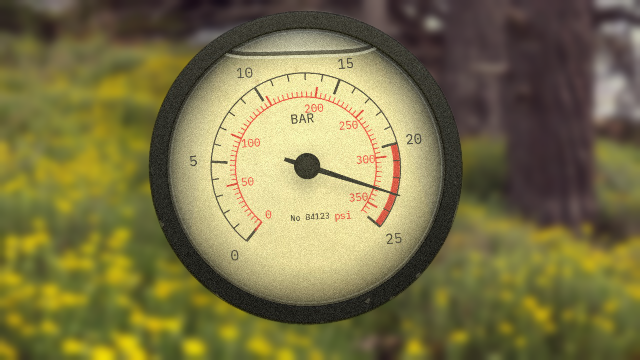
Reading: 23 bar
